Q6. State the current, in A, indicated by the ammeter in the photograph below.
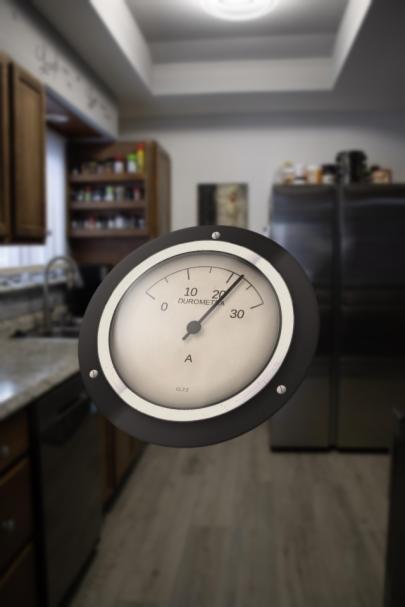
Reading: 22.5 A
